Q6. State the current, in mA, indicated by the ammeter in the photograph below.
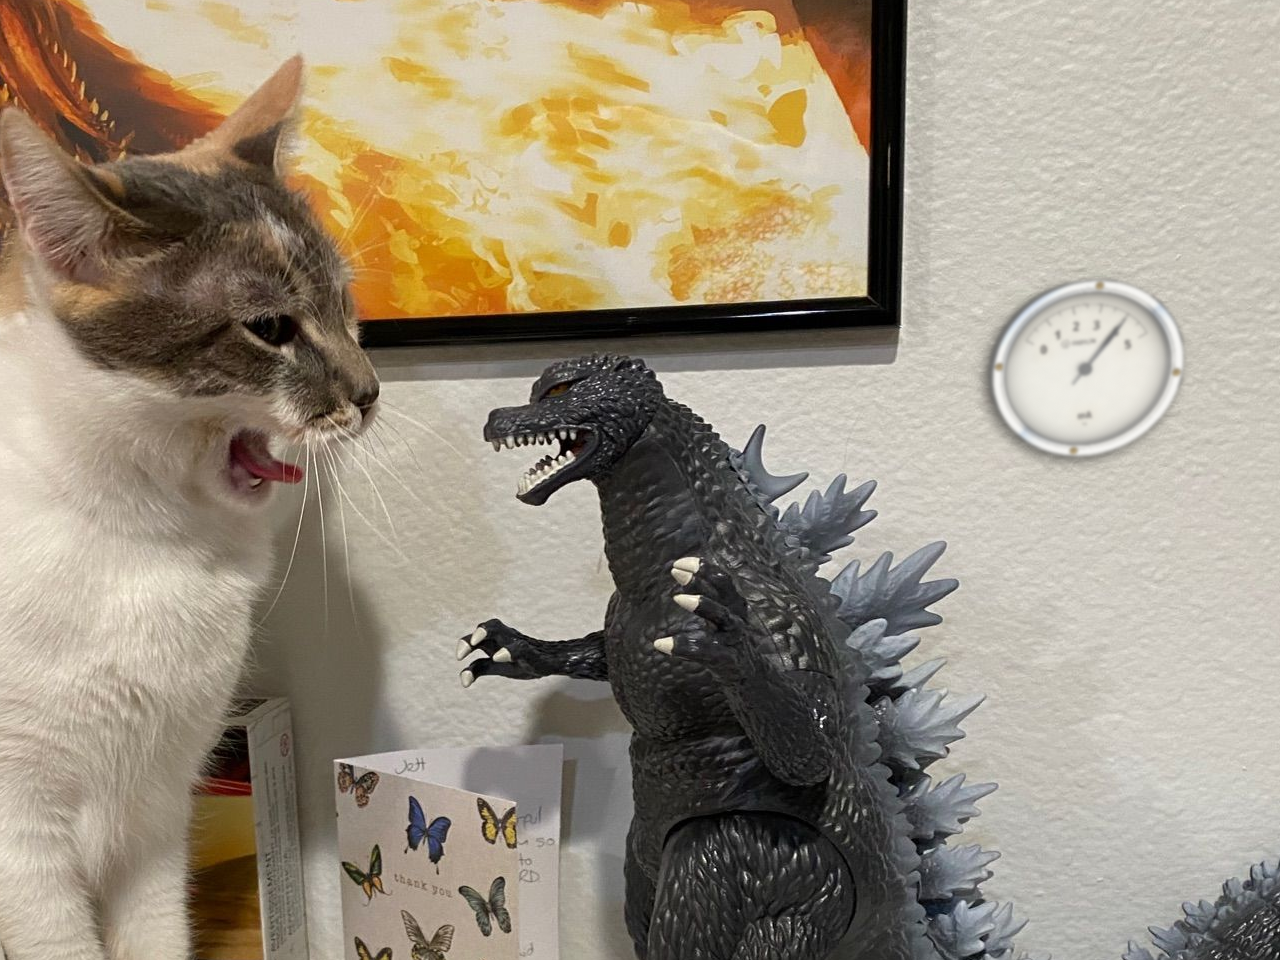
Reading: 4 mA
